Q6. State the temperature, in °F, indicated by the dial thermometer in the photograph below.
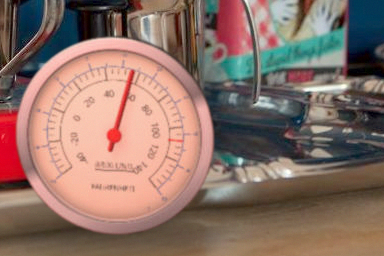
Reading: 56 °F
